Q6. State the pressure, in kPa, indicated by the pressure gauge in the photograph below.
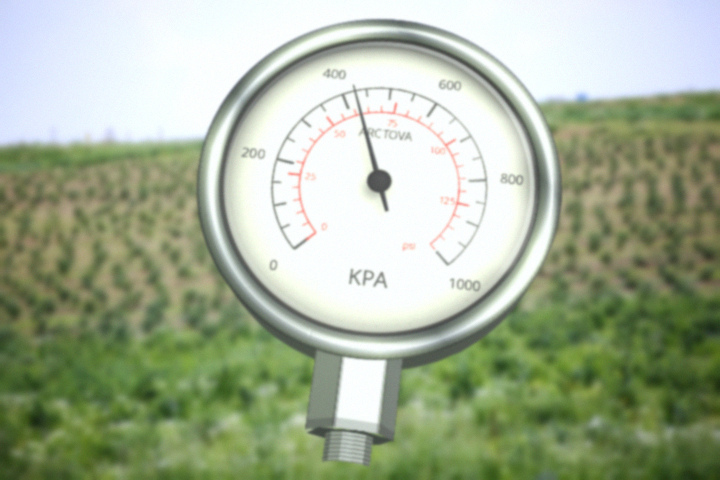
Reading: 425 kPa
